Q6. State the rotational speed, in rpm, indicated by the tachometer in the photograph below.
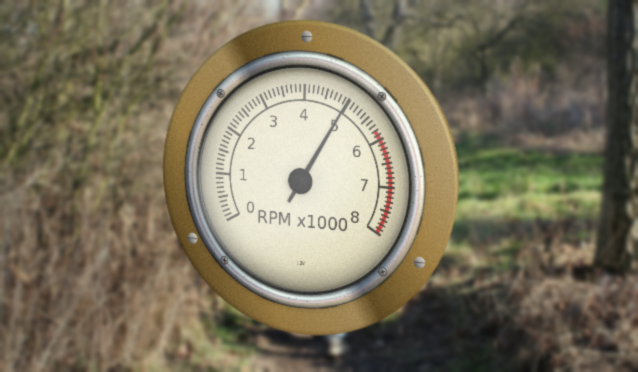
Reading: 5000 rpm
